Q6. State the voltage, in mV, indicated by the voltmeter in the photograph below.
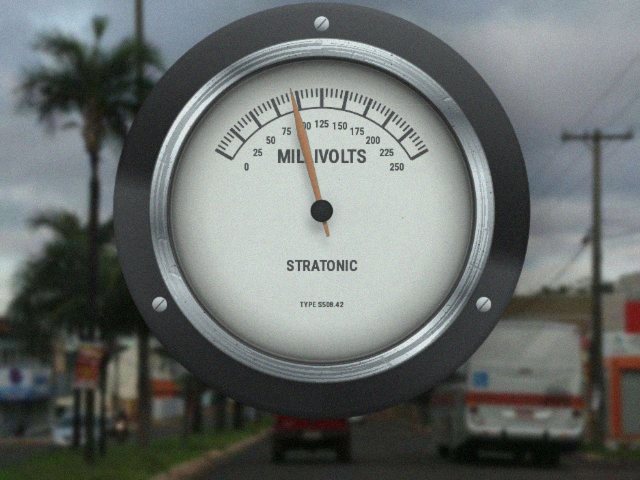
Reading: 95 mV
